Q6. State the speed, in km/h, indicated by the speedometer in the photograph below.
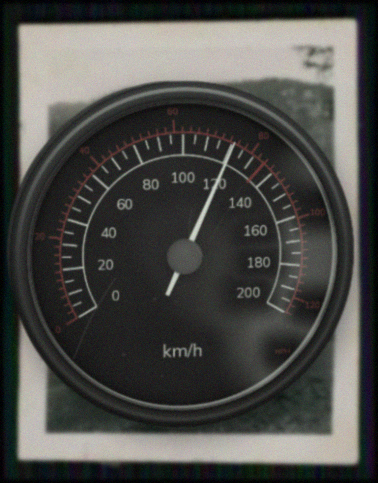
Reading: 120 km/h
